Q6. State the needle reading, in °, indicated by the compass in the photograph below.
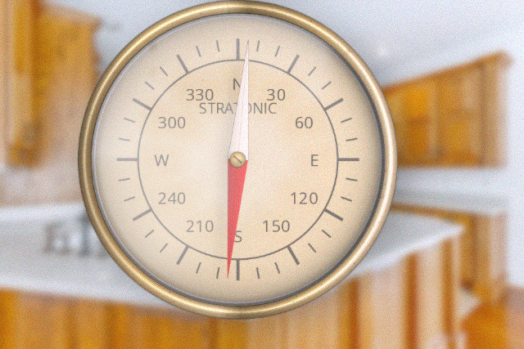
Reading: 185 °
